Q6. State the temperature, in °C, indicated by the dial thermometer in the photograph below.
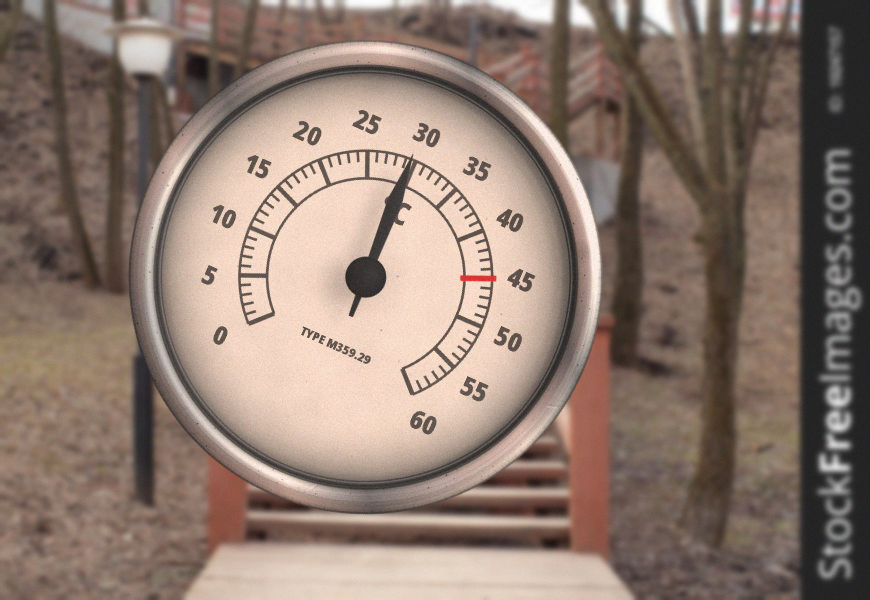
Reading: 29.5 °C
